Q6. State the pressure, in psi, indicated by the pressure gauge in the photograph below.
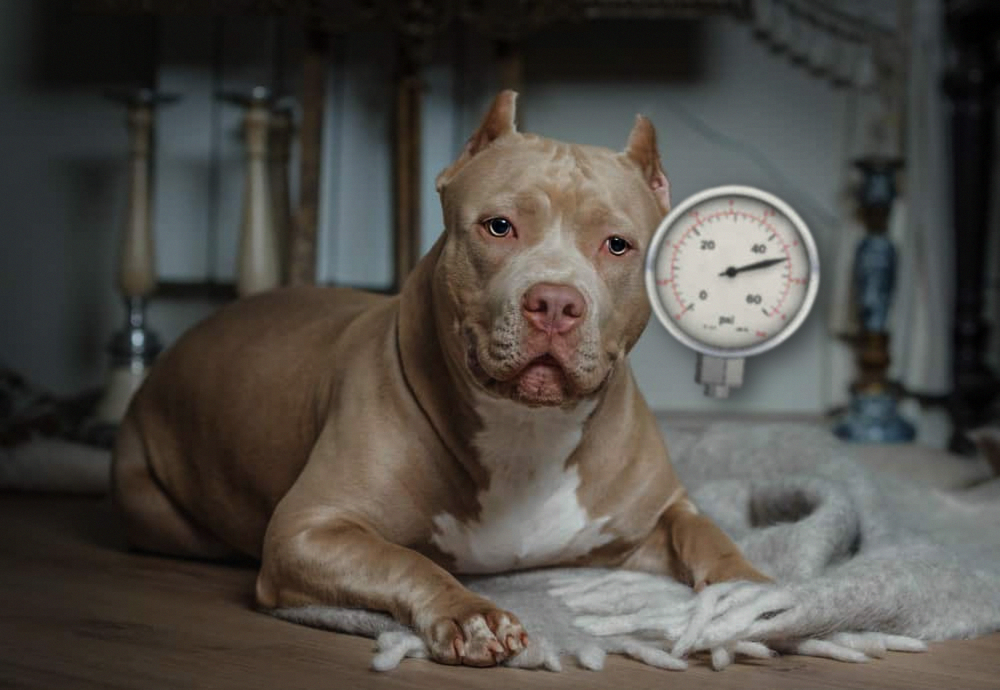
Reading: 46 psi
